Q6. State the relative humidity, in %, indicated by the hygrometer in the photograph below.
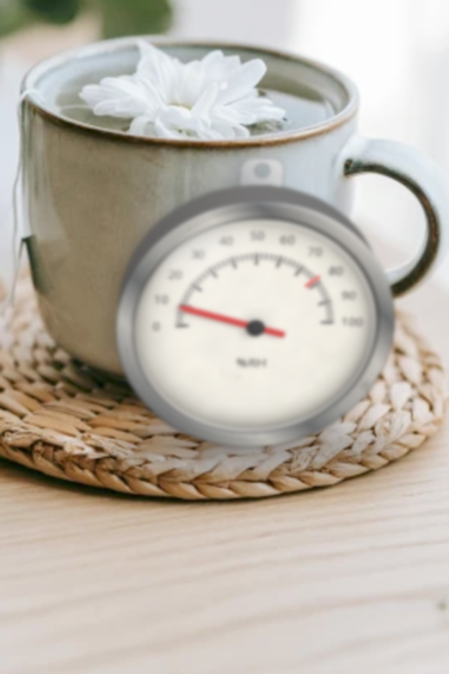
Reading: 10 %
